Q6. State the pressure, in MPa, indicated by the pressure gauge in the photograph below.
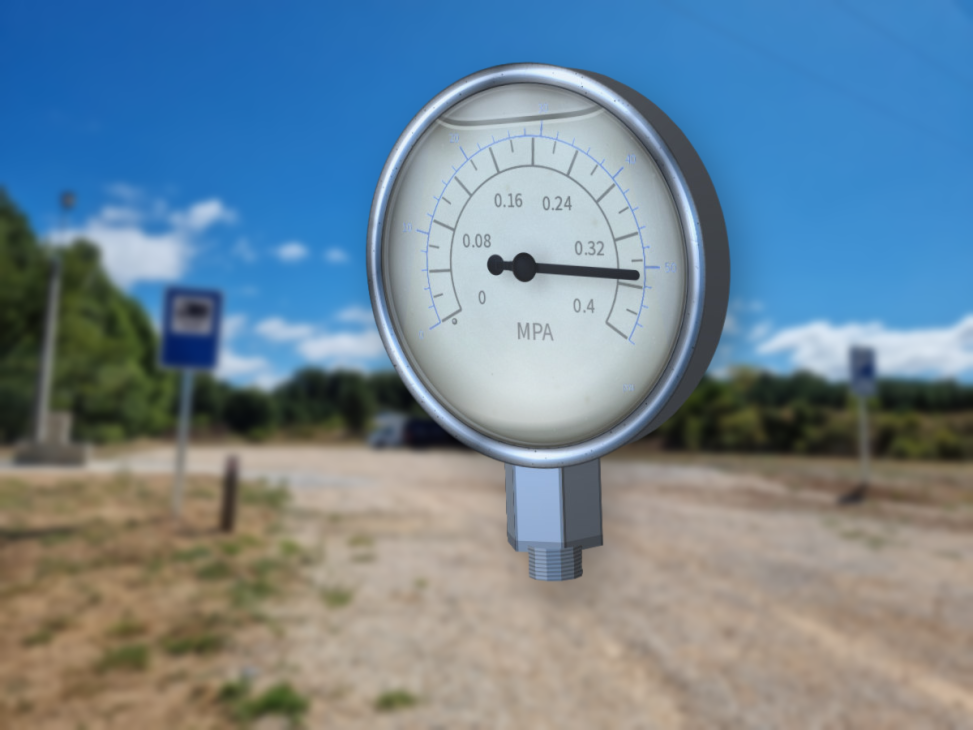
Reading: 0.35 MPa
